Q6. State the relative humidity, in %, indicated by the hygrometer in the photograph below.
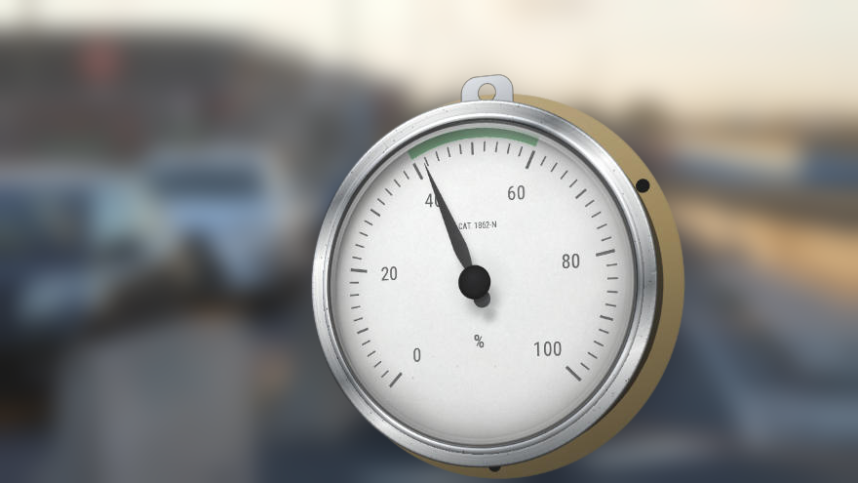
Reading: 42 %
